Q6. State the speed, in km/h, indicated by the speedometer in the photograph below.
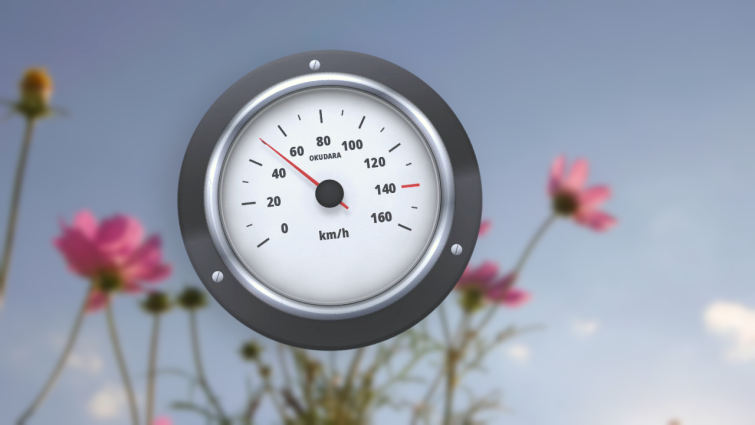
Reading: 50 km/h
